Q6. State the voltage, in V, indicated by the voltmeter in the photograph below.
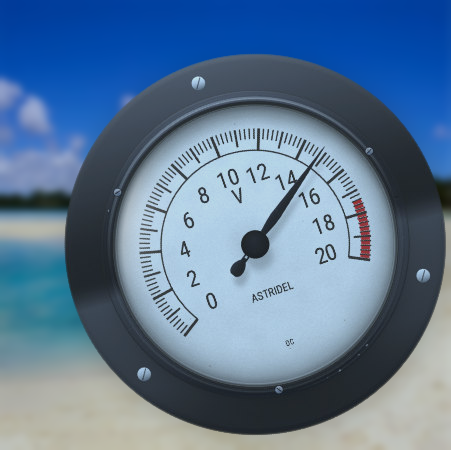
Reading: 14.8 V
